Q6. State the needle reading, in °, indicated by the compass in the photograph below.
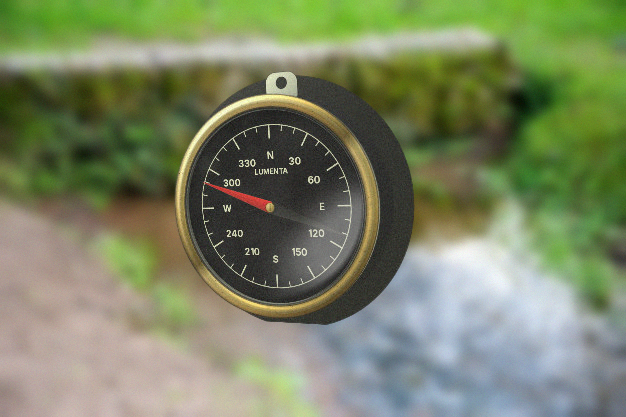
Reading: 290 °
